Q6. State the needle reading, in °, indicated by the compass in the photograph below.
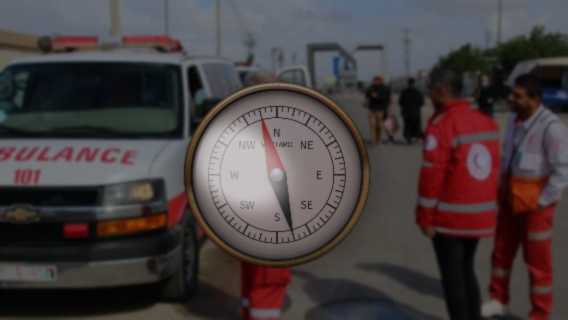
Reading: 345 °
